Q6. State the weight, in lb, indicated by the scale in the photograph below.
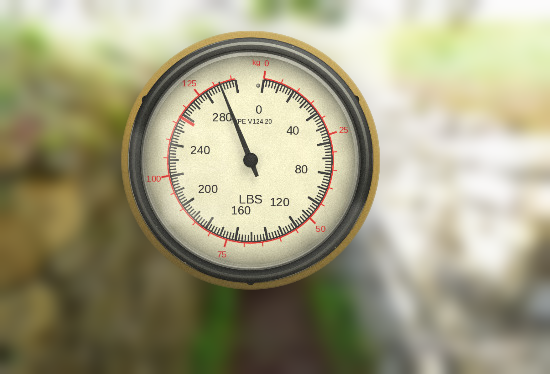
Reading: 290 lb
